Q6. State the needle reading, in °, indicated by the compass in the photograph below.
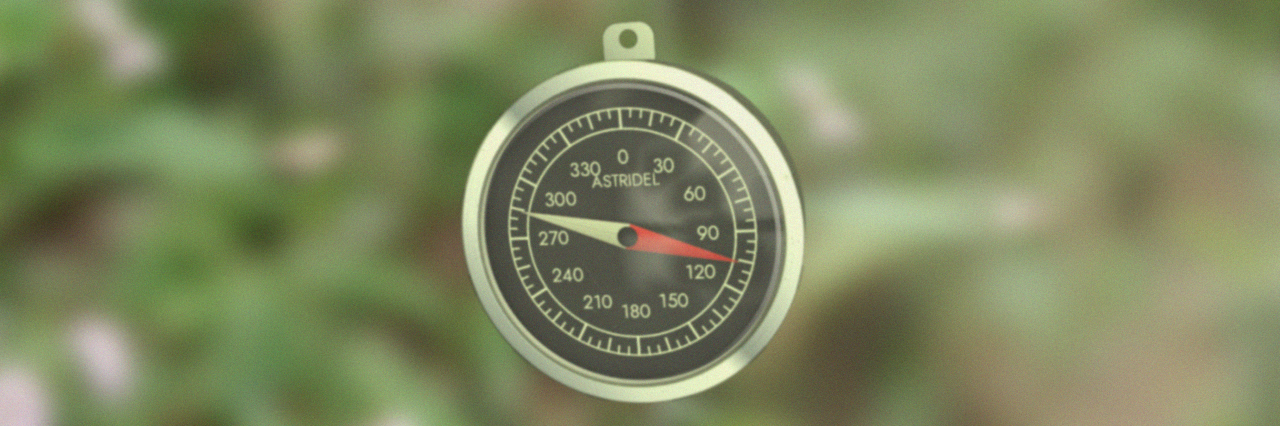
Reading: 105 °
